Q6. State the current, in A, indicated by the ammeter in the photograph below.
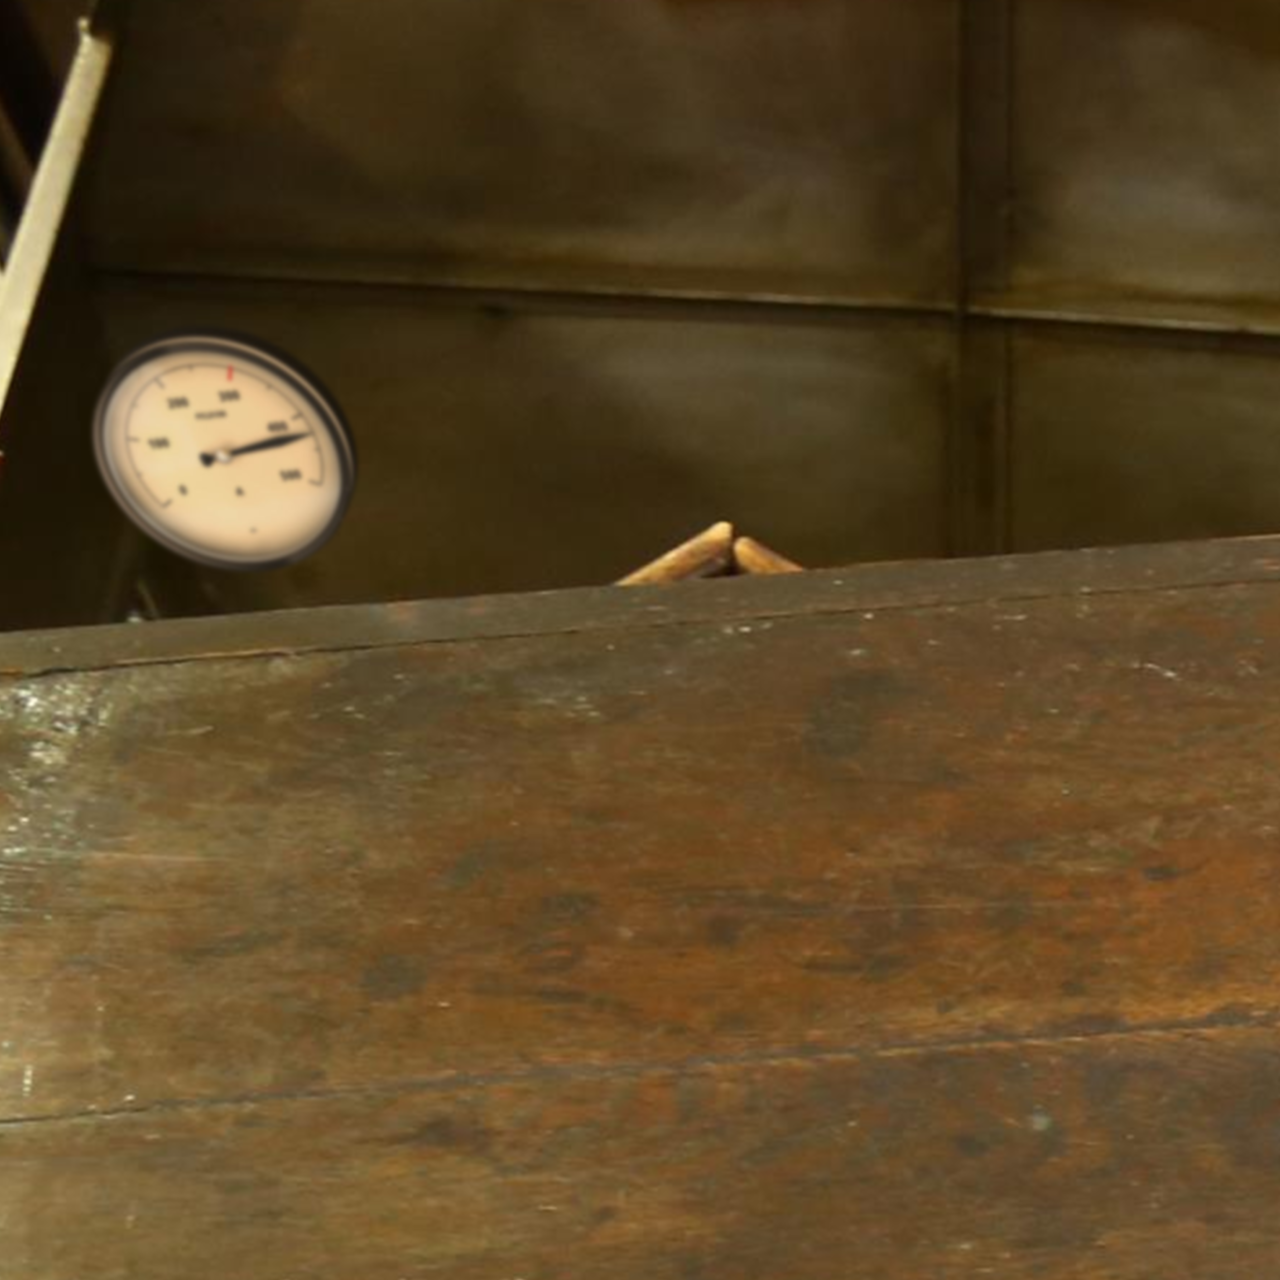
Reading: 425 A
